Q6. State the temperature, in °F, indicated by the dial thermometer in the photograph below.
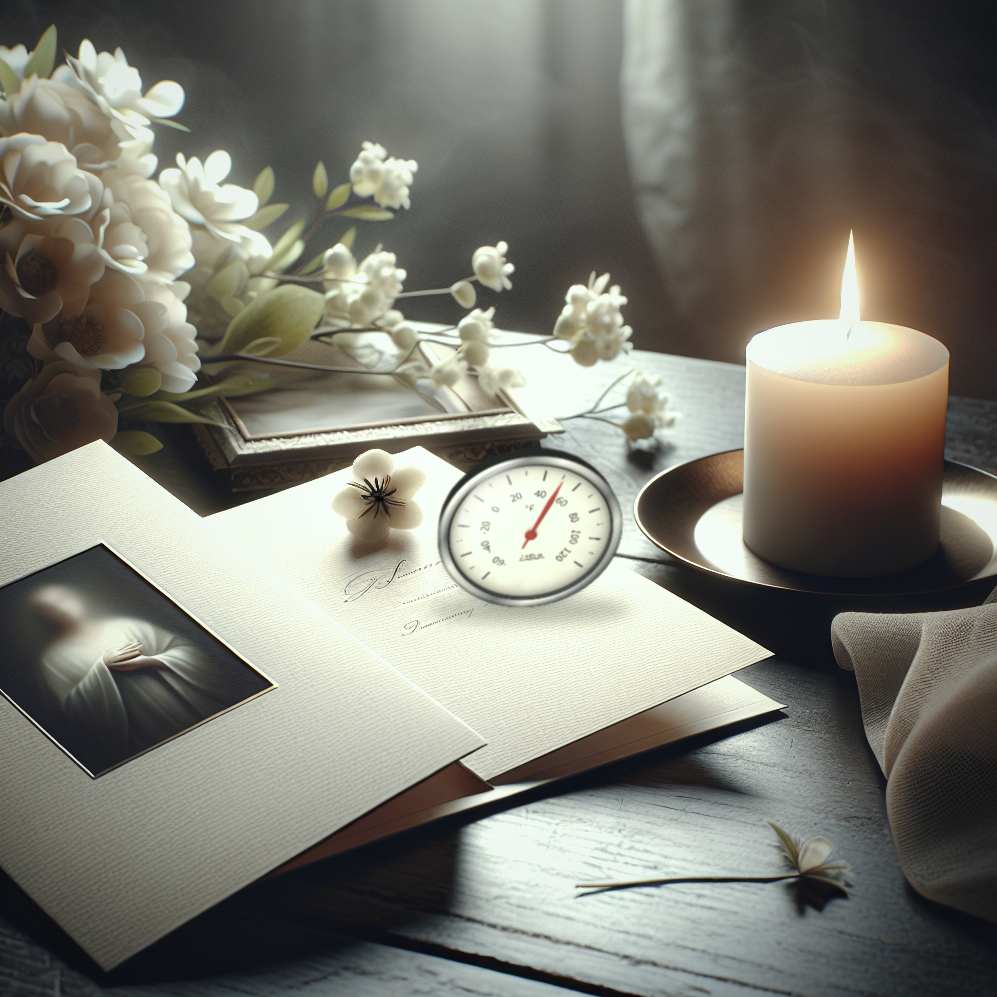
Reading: 50 °F
